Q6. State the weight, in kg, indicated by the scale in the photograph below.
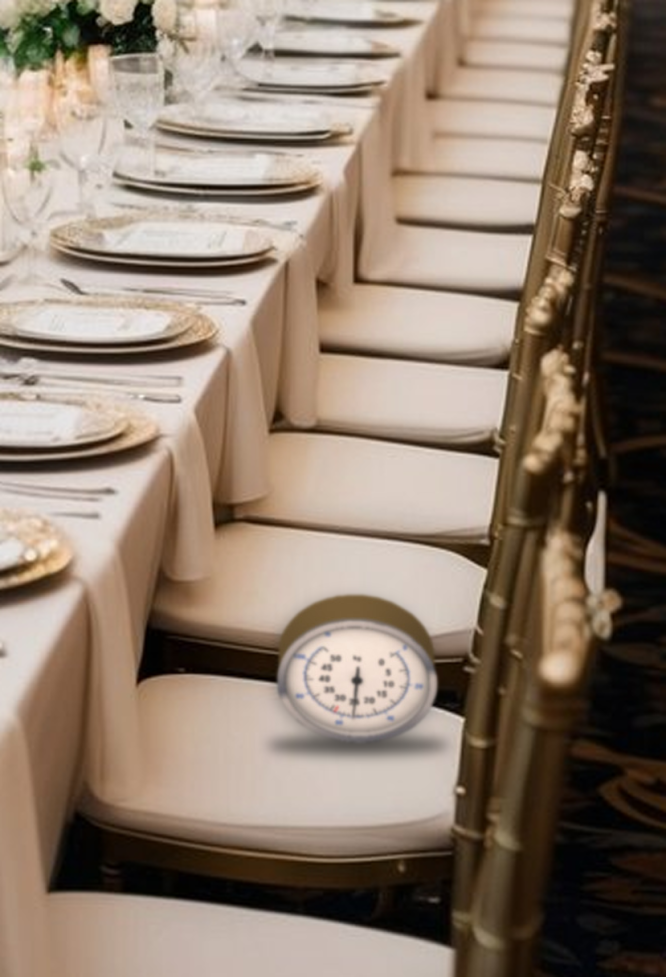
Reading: 25 kg
